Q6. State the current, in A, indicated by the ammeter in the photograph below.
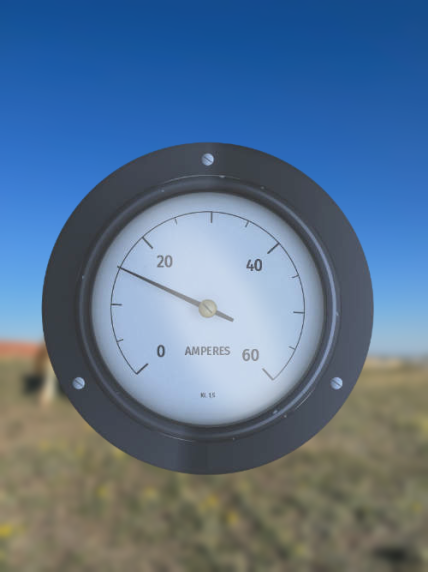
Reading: 15 A
